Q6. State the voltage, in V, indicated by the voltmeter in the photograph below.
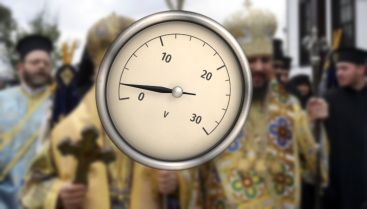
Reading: 2 V
